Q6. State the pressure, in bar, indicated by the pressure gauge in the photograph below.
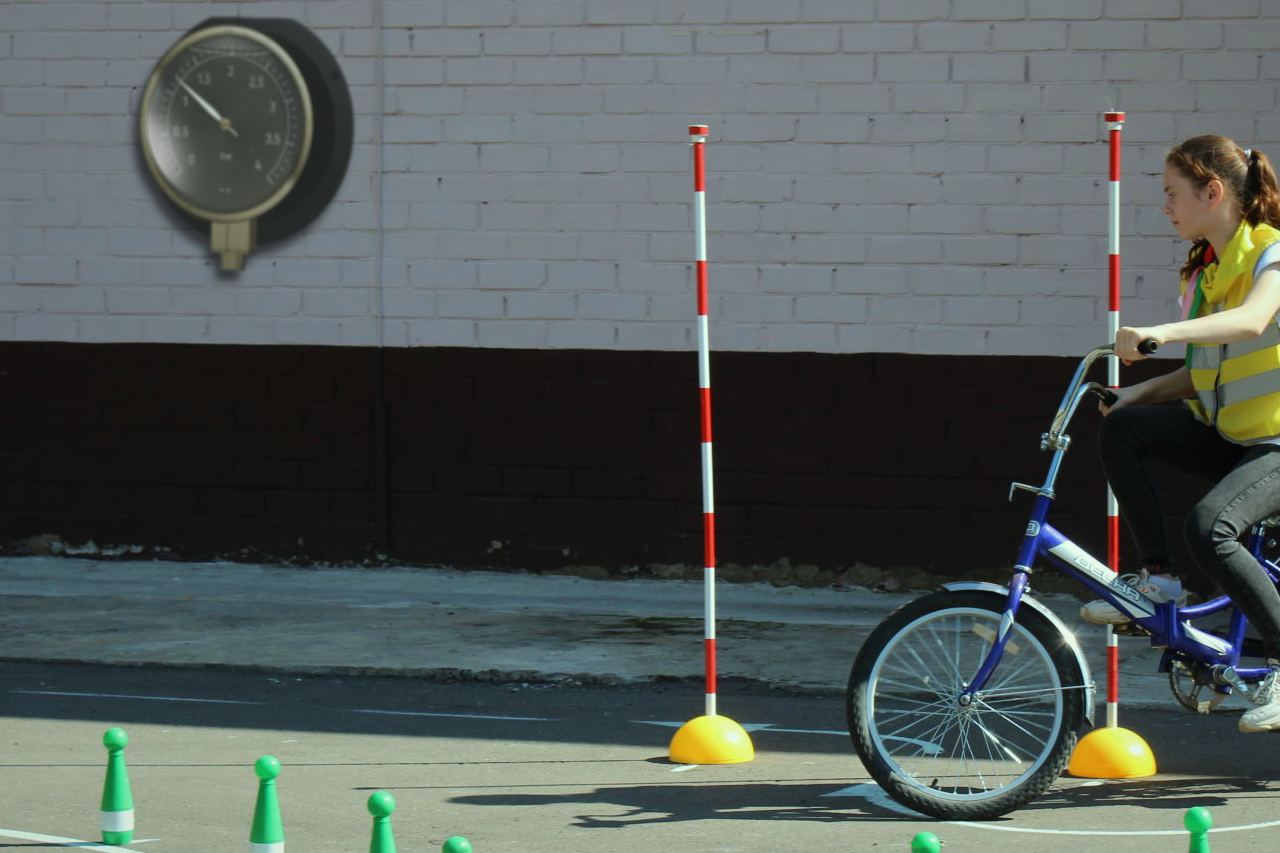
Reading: 1.2 bar
